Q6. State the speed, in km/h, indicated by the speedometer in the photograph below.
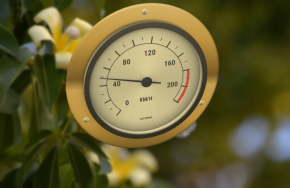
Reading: 50 km/h
